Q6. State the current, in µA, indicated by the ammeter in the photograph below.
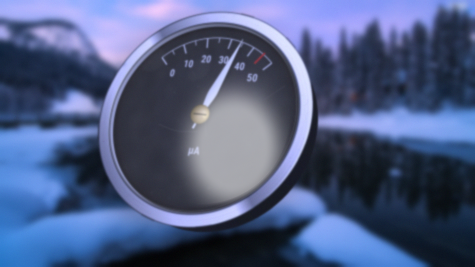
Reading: 35 µA
